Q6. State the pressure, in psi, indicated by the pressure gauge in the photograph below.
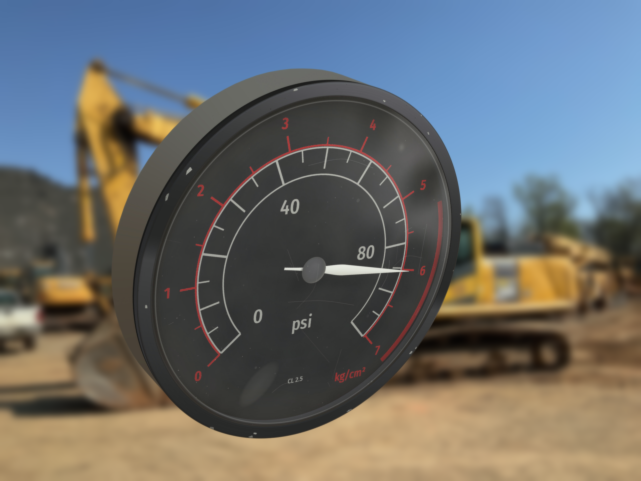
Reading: 85 psi
